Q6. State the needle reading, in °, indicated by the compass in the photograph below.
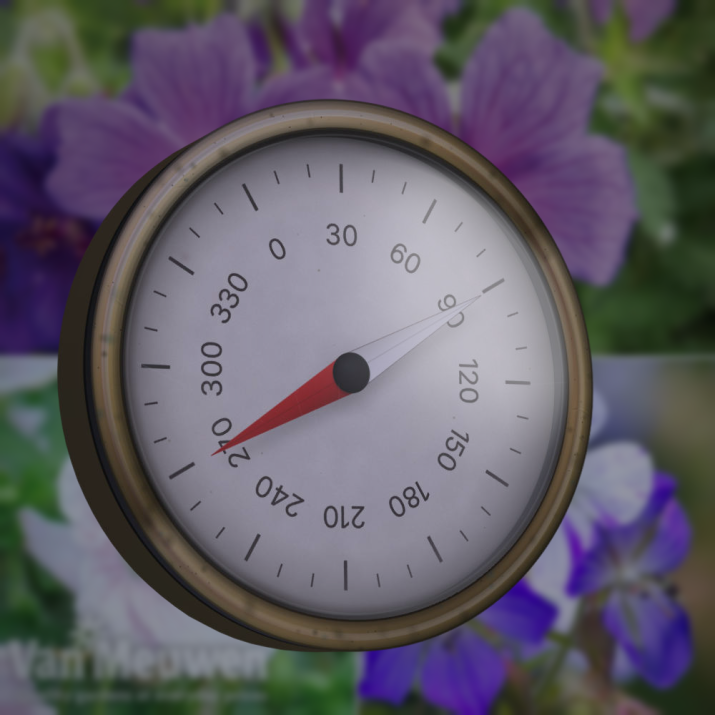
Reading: 270 °
